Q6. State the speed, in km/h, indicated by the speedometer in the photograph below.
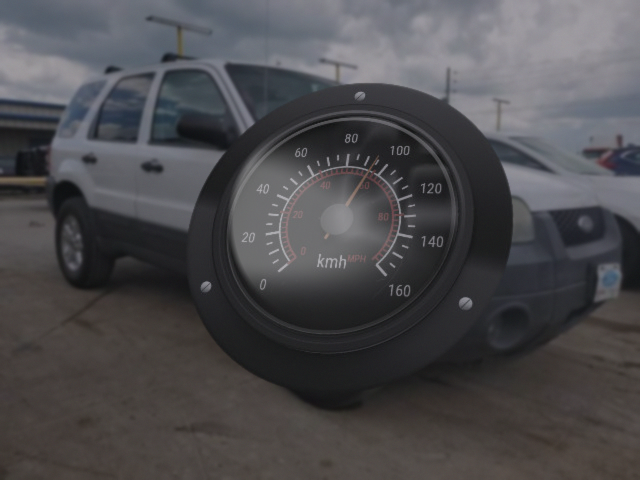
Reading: 95 km/h
